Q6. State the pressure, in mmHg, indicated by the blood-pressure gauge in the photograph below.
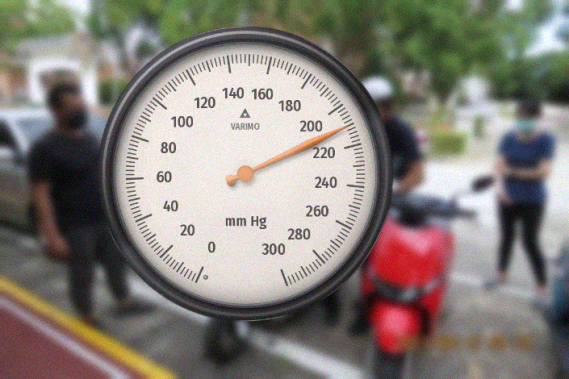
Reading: 210 mmHg
